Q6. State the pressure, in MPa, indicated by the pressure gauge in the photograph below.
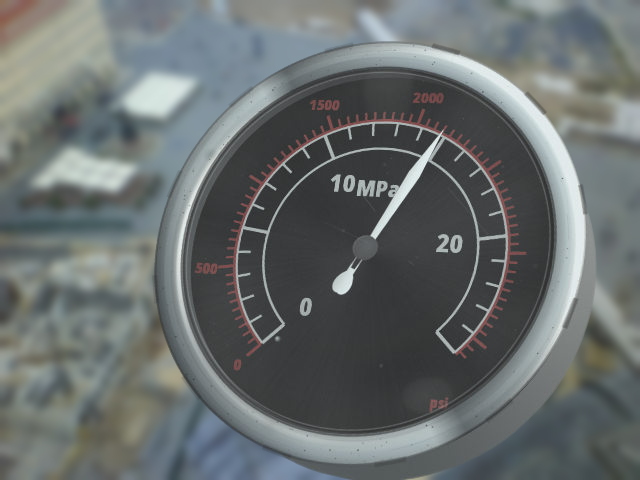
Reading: 15 MPa
